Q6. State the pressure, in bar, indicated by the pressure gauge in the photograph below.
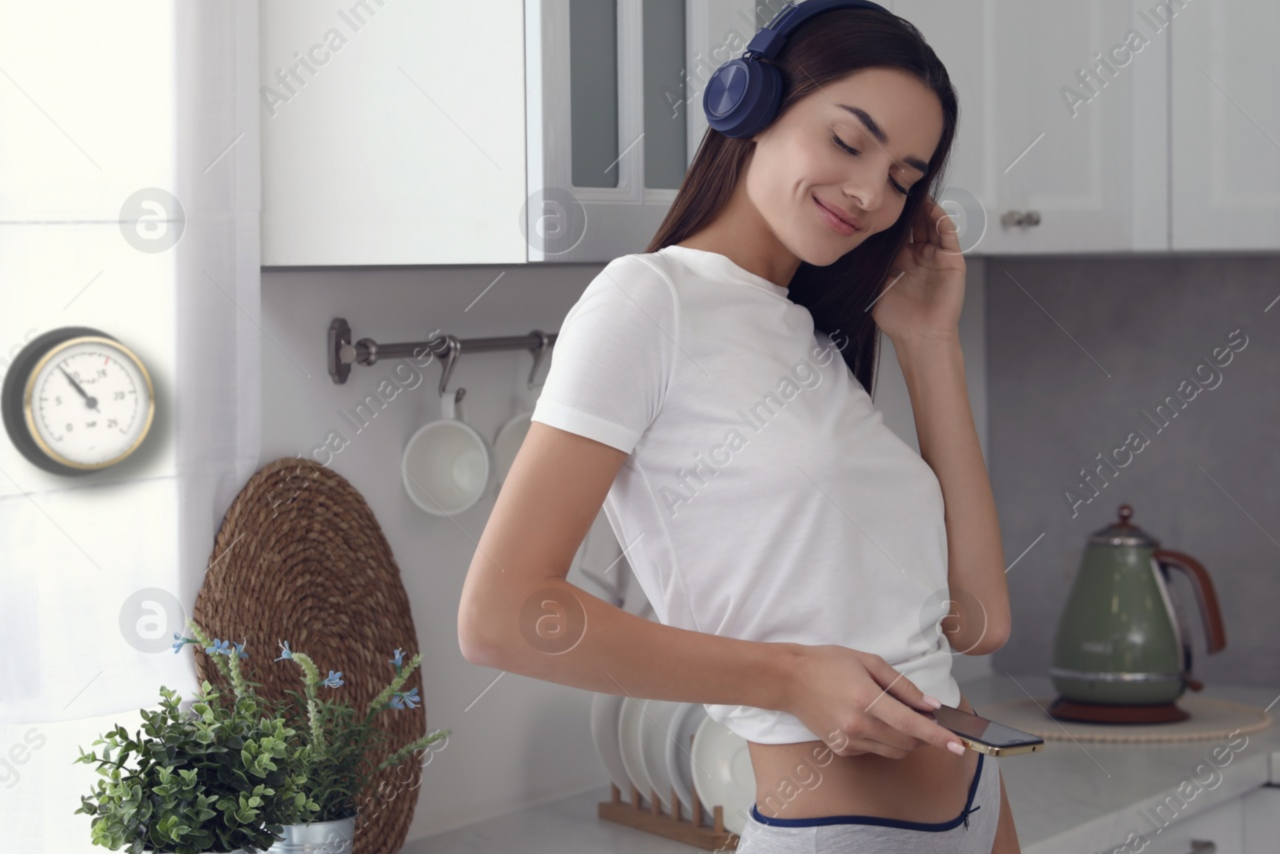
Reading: 9 bar
